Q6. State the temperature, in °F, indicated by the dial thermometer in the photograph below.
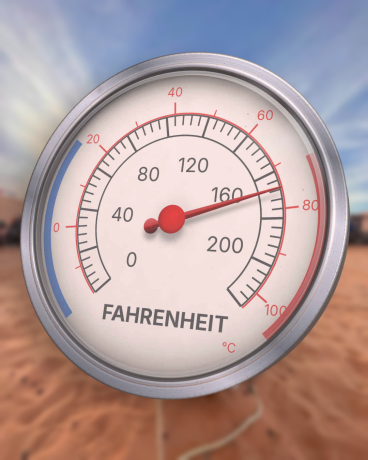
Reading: 168 °F
